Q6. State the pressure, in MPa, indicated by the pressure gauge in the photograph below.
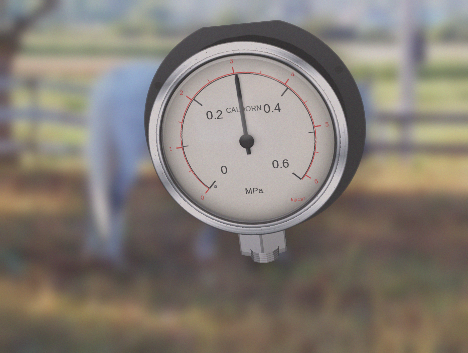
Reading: 0.3 MPa
